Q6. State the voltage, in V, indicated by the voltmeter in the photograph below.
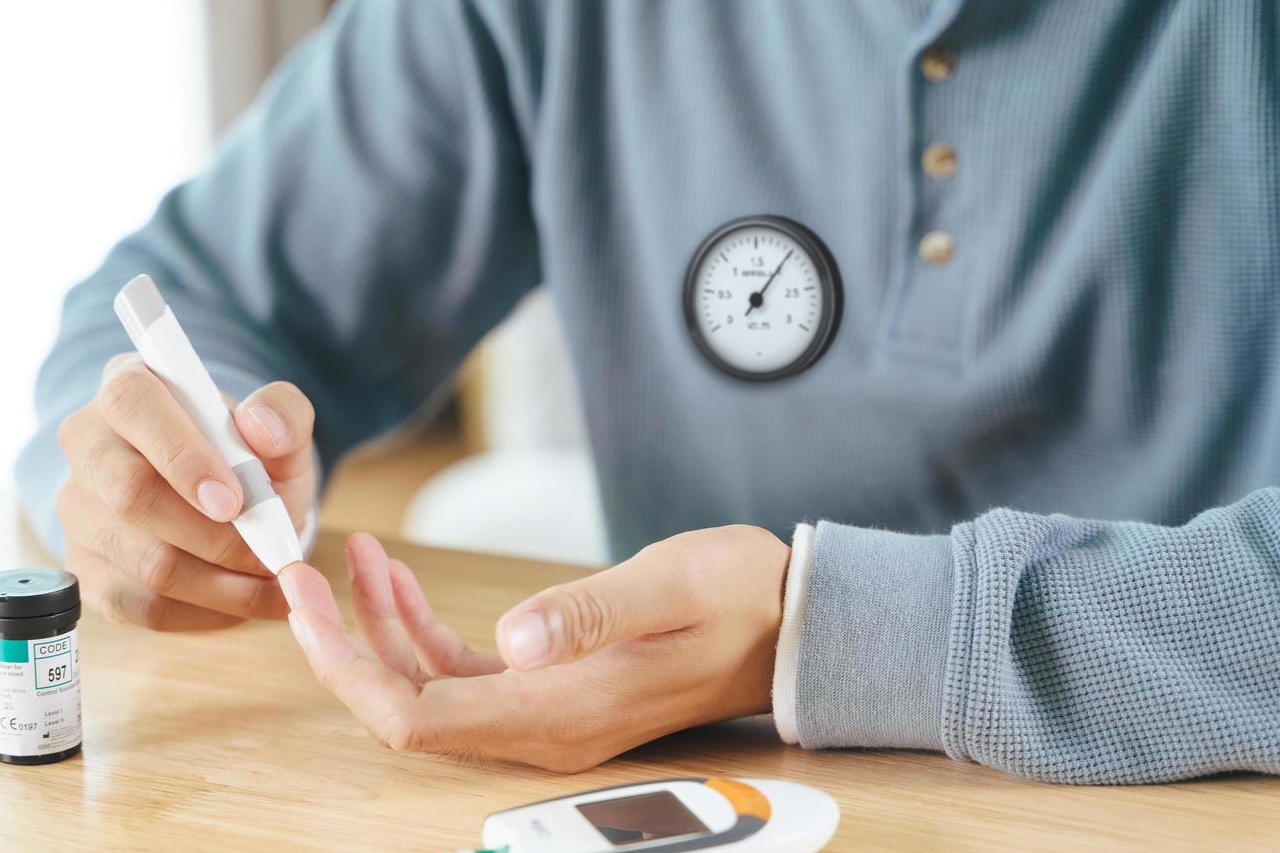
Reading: 2 V
